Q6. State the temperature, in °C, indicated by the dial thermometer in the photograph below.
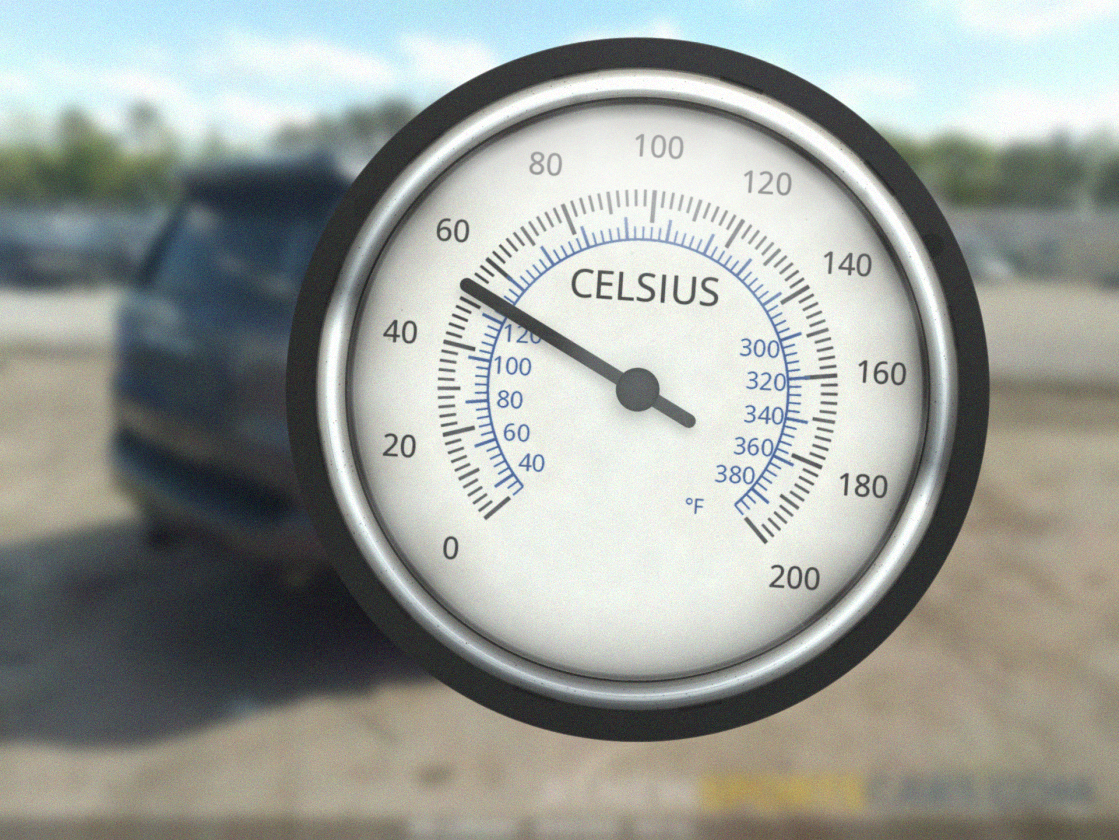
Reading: 53 °C
